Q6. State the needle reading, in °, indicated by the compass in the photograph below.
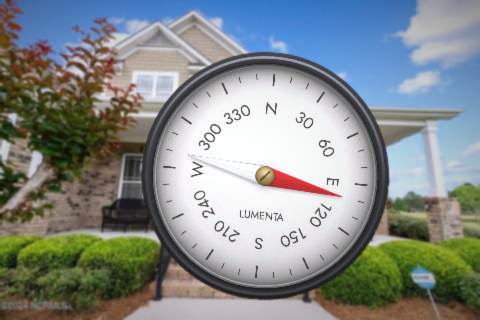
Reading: 100 °
